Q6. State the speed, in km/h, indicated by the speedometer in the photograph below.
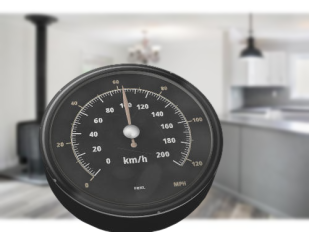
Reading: 100 km/h
